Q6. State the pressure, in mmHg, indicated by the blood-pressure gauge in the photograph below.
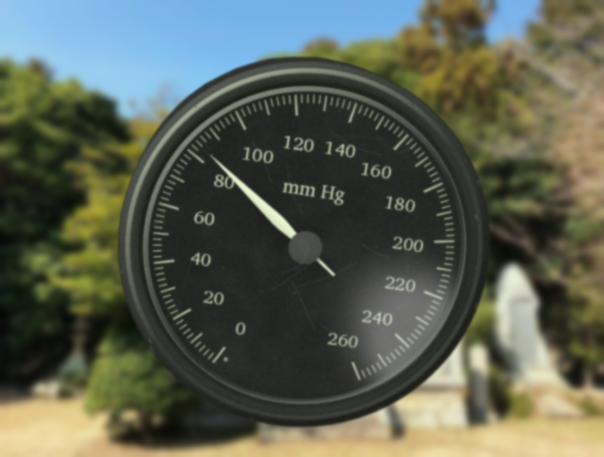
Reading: 84 mmHg
